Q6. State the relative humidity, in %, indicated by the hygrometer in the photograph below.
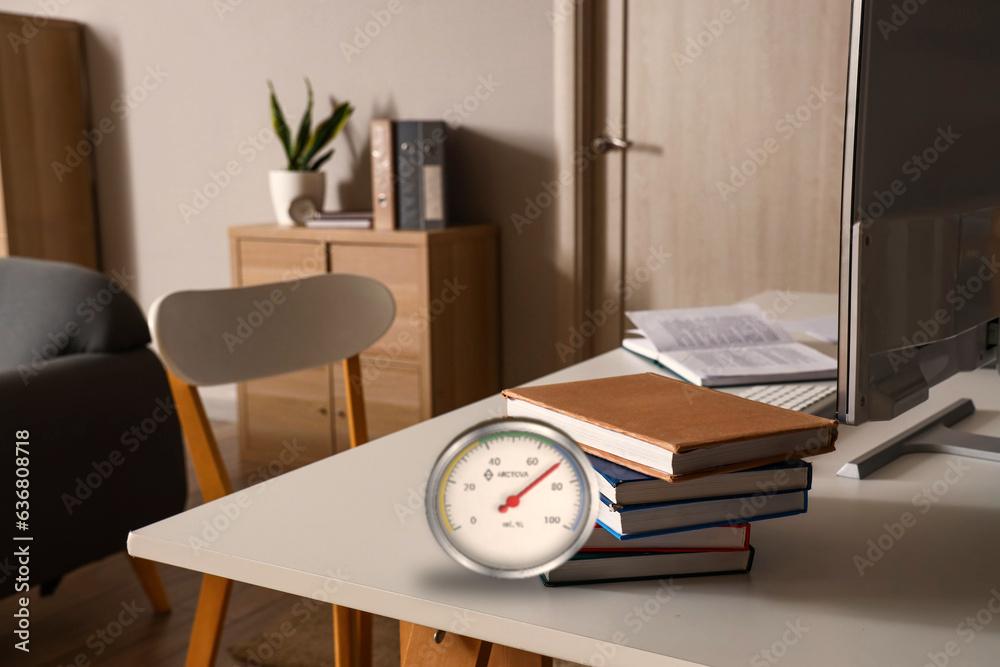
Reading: 70 %
